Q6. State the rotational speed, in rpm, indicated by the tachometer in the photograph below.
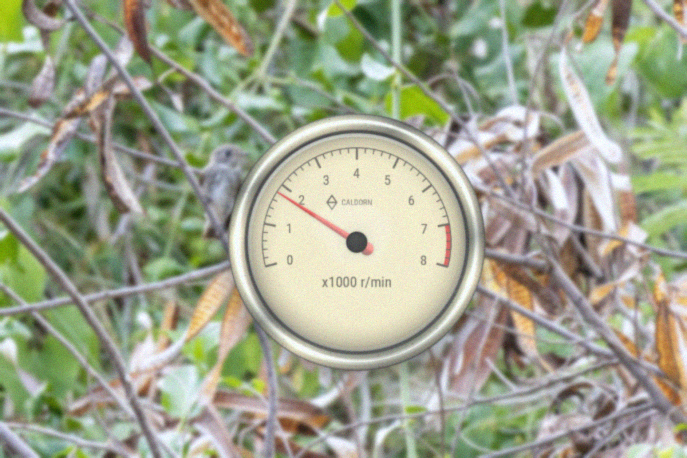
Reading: 1800 rpm
